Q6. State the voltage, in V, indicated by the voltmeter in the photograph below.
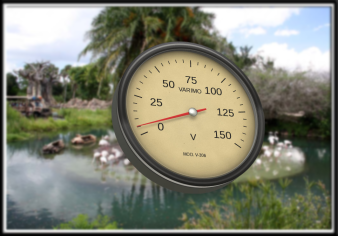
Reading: 5 V
